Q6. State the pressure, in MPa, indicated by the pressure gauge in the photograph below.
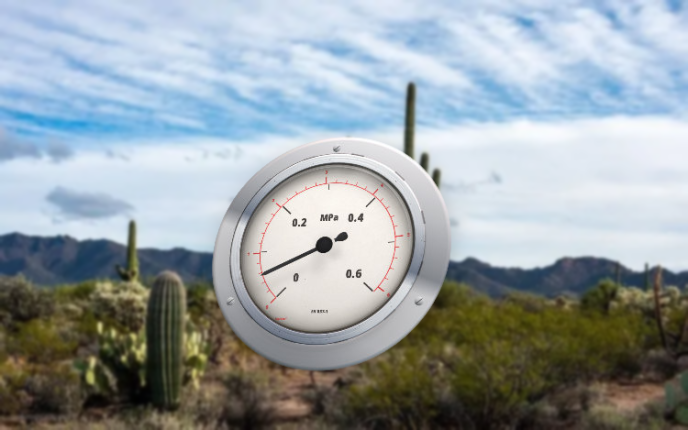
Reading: 0.05 MPa
